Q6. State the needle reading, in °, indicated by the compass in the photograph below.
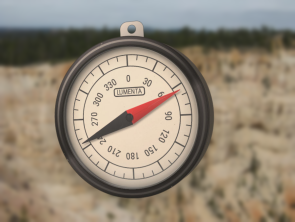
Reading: 65 °
